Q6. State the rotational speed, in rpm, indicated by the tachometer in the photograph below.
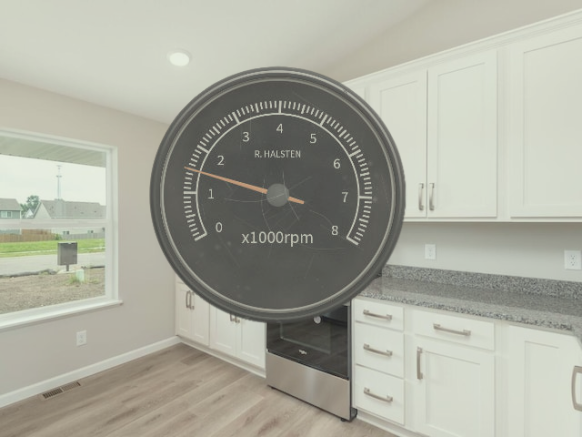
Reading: 1500 rpm
